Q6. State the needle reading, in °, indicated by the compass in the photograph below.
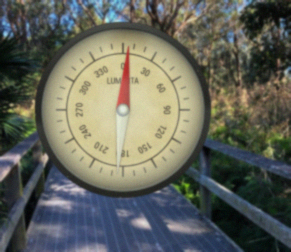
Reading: 5 °
